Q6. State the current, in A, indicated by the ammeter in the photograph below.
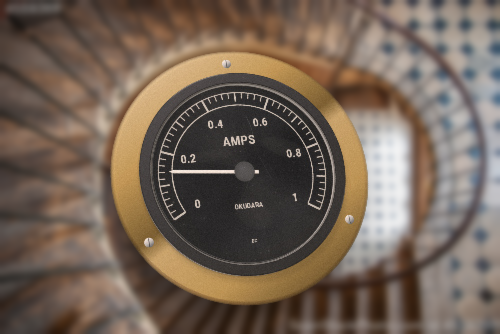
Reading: 0.14 A
